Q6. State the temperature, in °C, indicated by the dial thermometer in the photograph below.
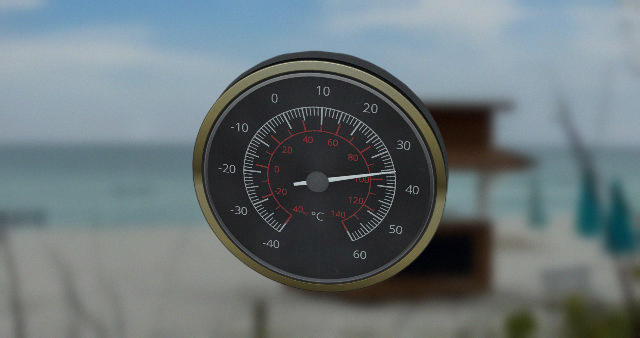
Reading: 35 °C
